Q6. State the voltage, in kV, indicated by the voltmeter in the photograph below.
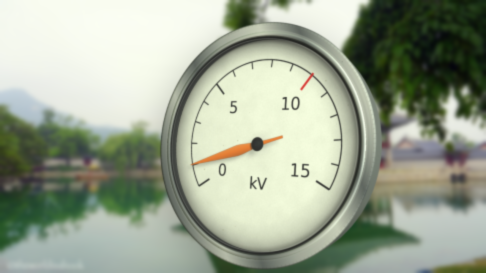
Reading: 1 kV
